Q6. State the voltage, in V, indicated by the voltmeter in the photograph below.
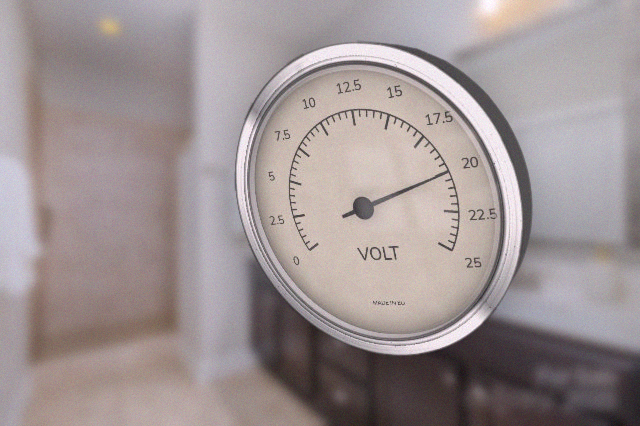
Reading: 20 V
